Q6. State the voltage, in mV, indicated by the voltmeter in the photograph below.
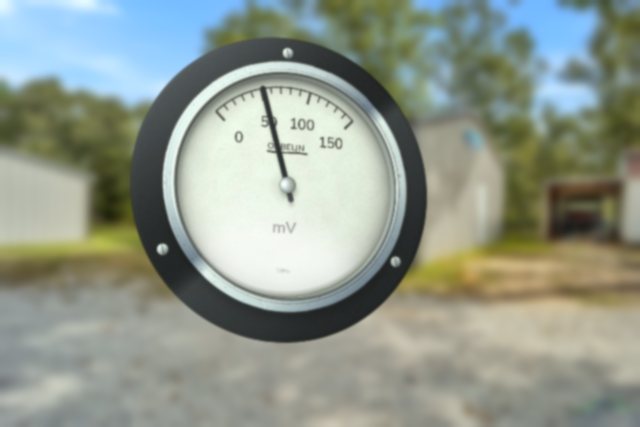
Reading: 50 mV
